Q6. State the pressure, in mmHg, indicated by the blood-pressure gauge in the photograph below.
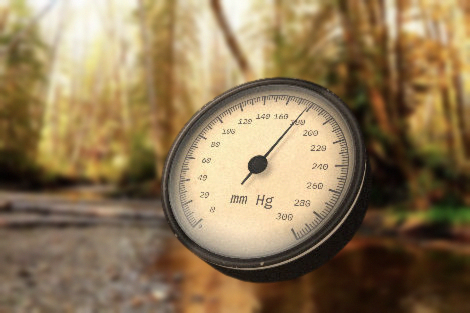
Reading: 180 mmHg
